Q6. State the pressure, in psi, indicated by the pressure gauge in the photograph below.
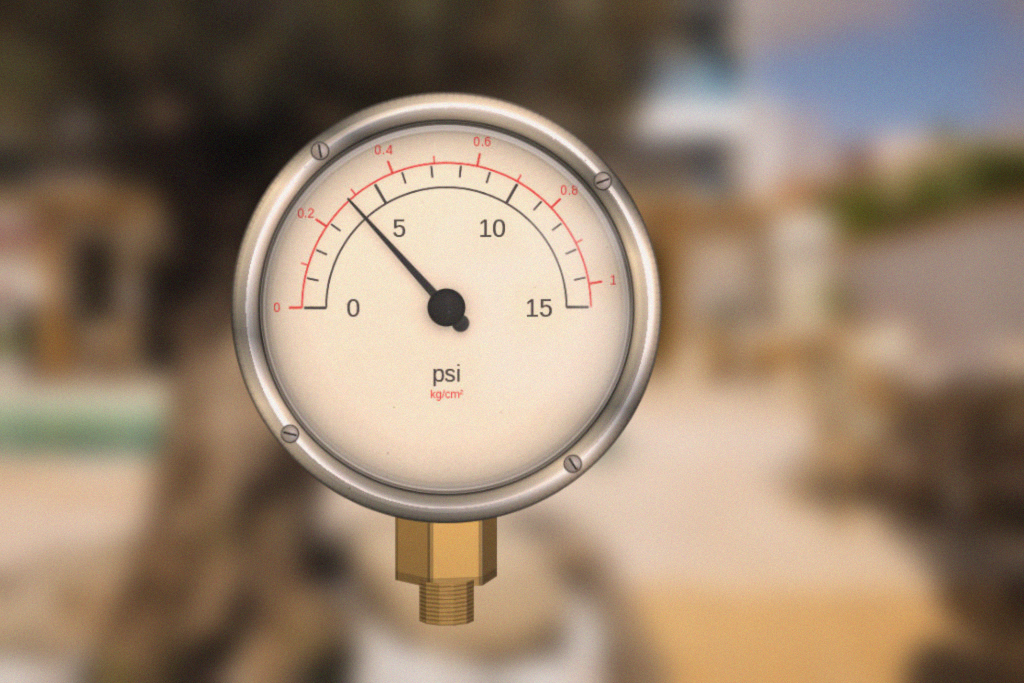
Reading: 4 psi
